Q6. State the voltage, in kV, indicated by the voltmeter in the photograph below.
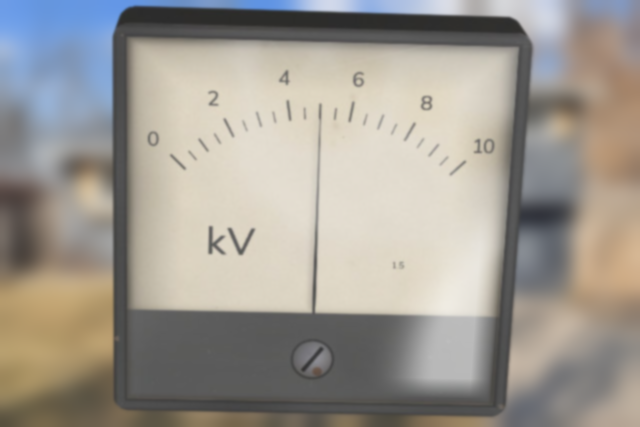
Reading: 5 kV
